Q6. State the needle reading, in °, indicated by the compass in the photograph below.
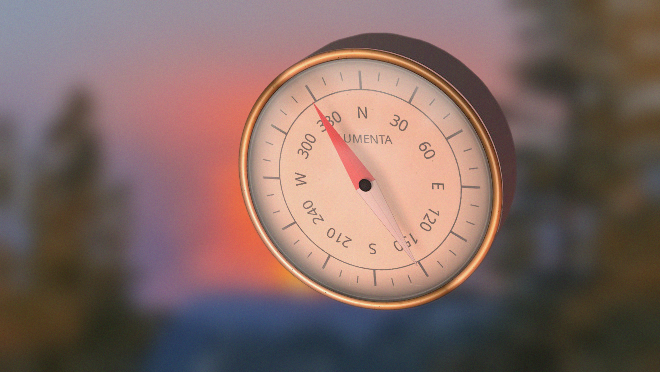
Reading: 330 °
